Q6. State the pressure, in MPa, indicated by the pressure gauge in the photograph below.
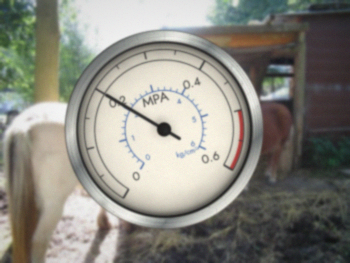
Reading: 0.2 MPa
